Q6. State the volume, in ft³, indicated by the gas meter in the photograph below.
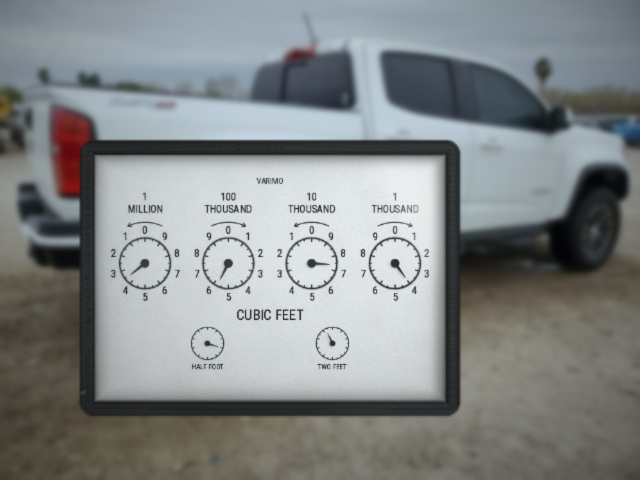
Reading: 357400 ft³
